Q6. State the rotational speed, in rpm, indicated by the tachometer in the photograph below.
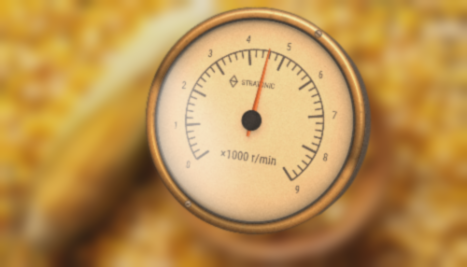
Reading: 4600 rpm
